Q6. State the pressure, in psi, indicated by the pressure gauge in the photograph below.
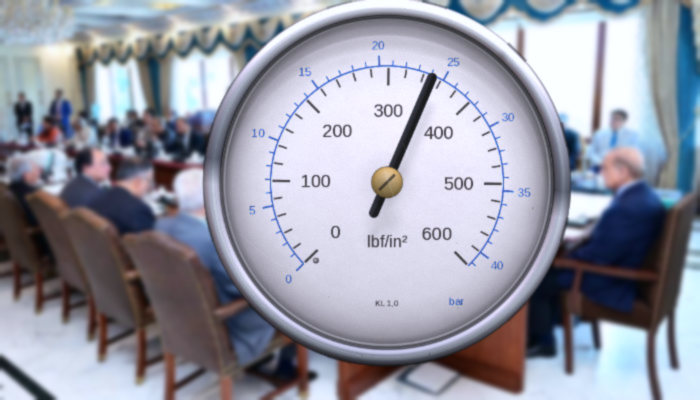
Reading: 350 psi
